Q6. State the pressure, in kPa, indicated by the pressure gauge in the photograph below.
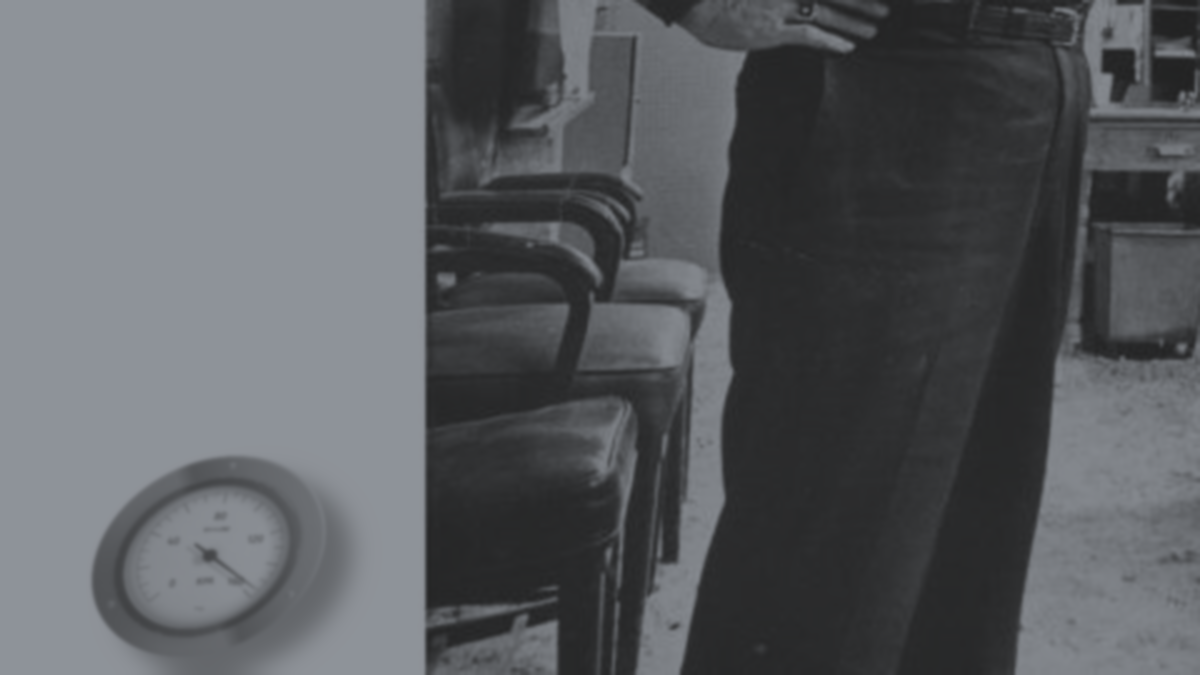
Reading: 155 kPa
